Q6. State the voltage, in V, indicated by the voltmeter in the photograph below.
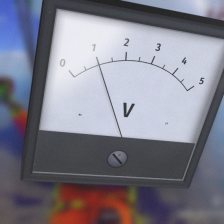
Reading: 1 V
